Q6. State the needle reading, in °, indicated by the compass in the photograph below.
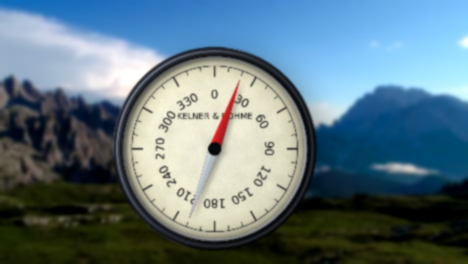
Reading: 20 °
